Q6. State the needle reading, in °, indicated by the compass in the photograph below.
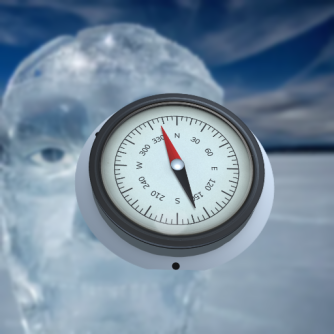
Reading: 340 °
